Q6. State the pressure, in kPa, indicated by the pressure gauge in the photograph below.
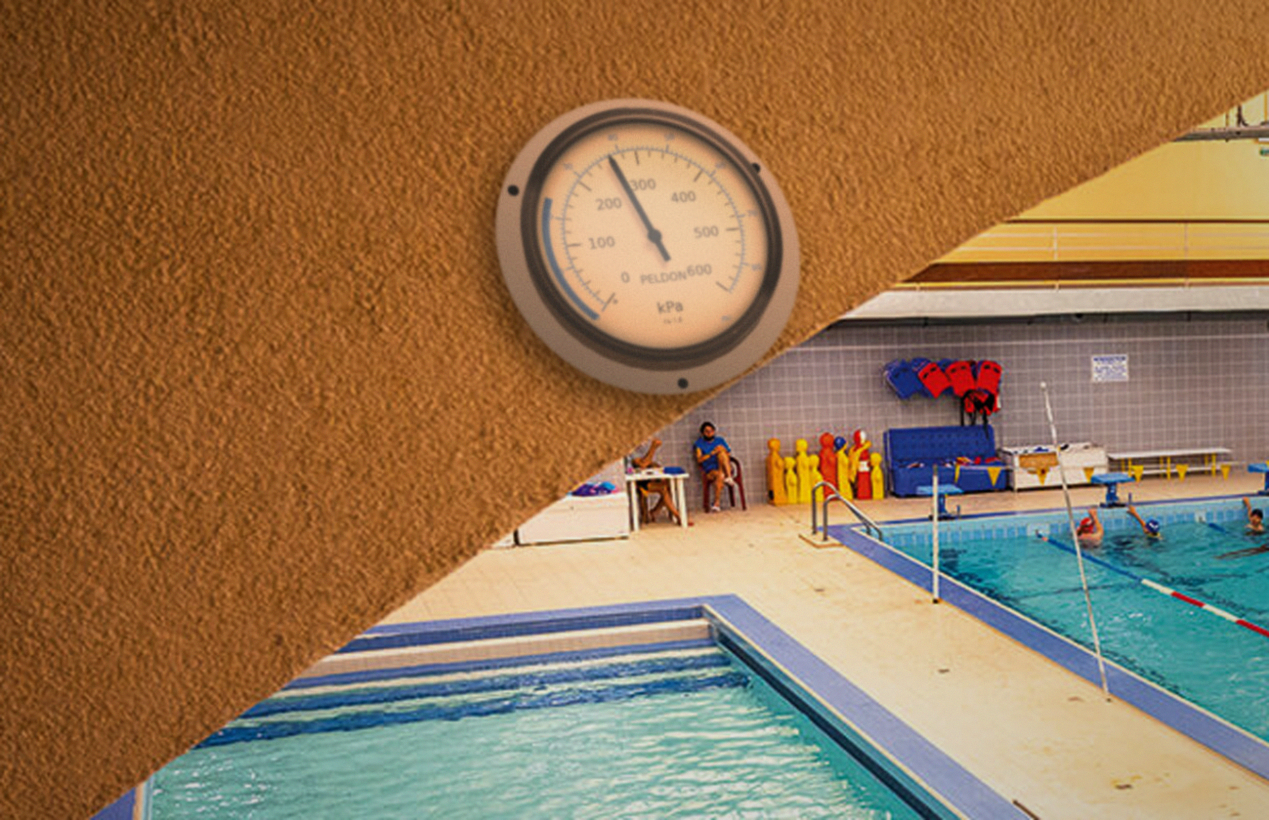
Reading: 260 kPa
